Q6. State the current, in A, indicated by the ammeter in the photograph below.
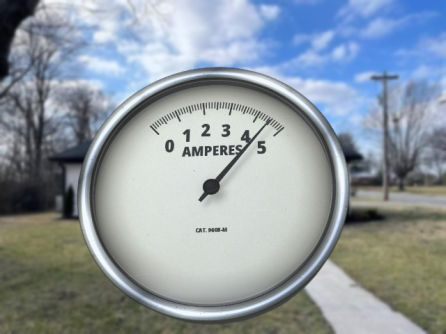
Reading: 4.5 A
